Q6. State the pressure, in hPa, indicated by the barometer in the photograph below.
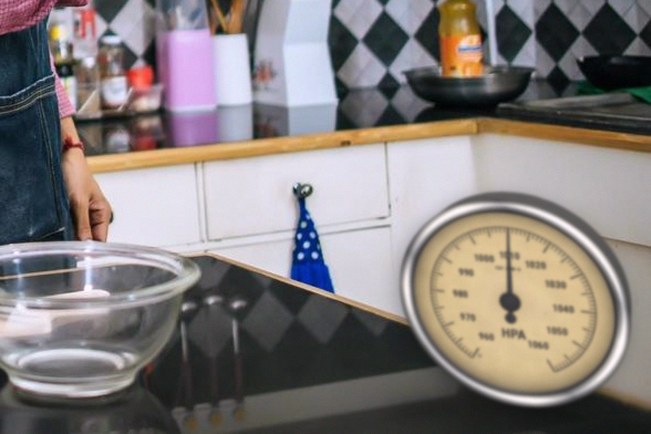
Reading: 1010 hPa
